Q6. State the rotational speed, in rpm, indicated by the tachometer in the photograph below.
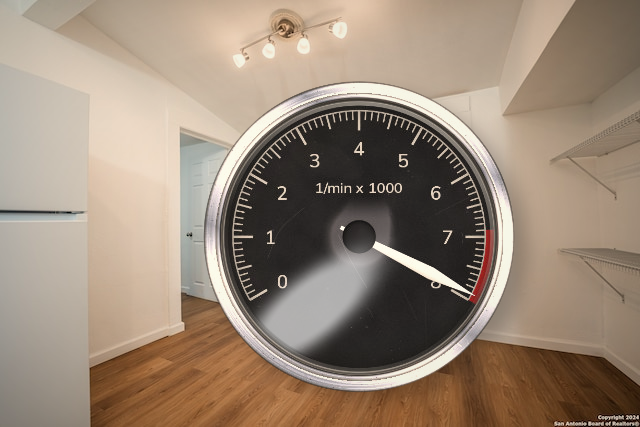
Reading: 7900 rpm
